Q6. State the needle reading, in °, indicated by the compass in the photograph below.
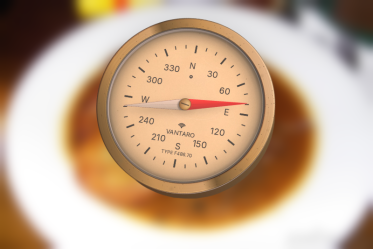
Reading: 80 °
